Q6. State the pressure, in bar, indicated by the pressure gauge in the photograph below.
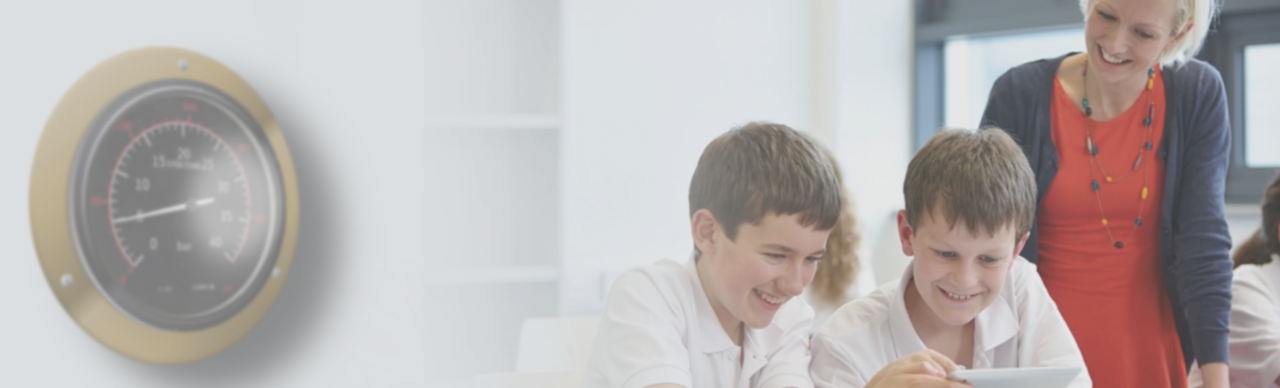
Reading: 5 bar
